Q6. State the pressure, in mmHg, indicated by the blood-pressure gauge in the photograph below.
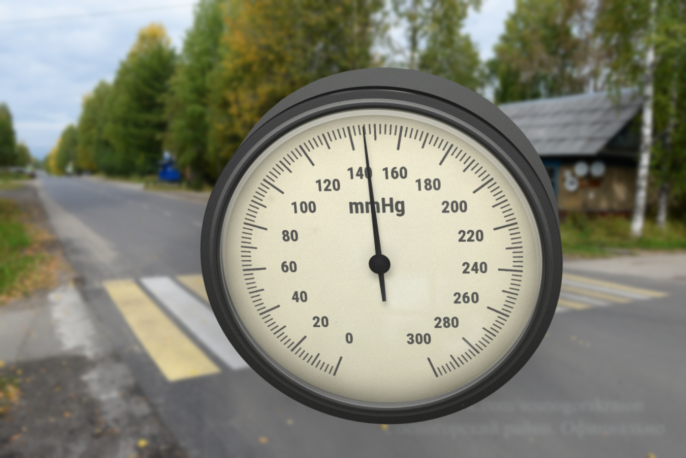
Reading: 146 mmHg
